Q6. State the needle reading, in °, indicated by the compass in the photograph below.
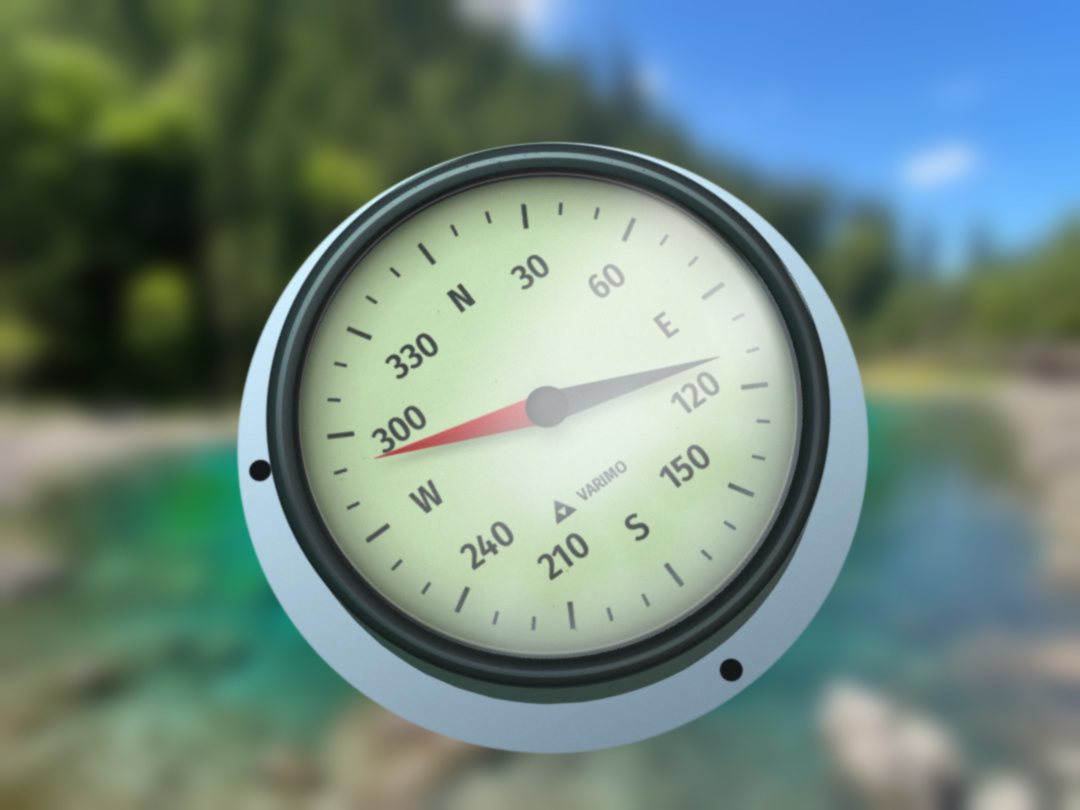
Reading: 290 °
